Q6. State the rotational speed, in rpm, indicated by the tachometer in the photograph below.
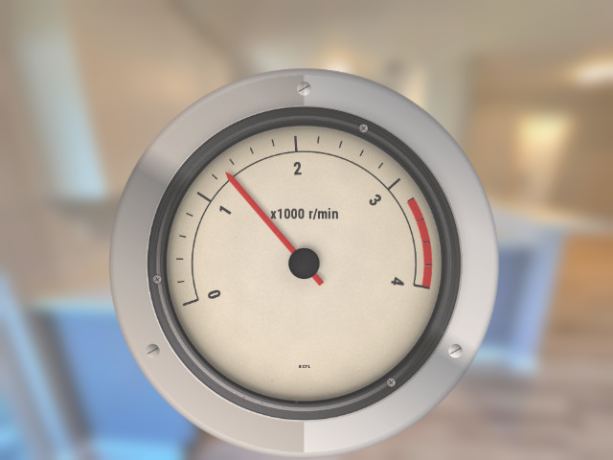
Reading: 1300 rpm
